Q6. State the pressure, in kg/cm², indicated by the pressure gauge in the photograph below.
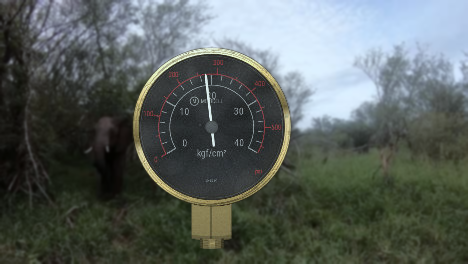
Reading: 19 kg/cm²
